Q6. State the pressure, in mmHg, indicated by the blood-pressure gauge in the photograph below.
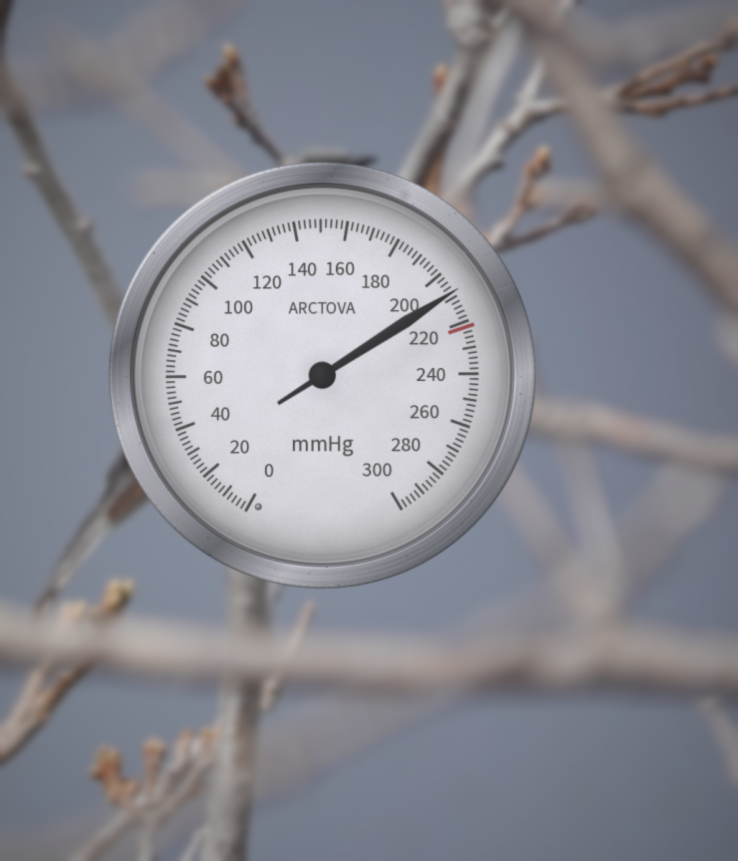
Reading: 208 mmHg
